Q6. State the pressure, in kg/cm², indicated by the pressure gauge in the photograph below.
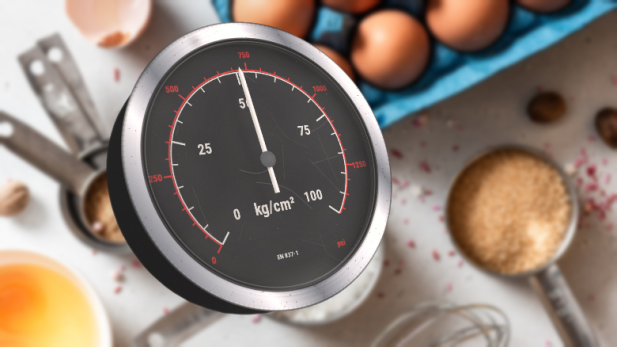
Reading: 50 kg/cm²
